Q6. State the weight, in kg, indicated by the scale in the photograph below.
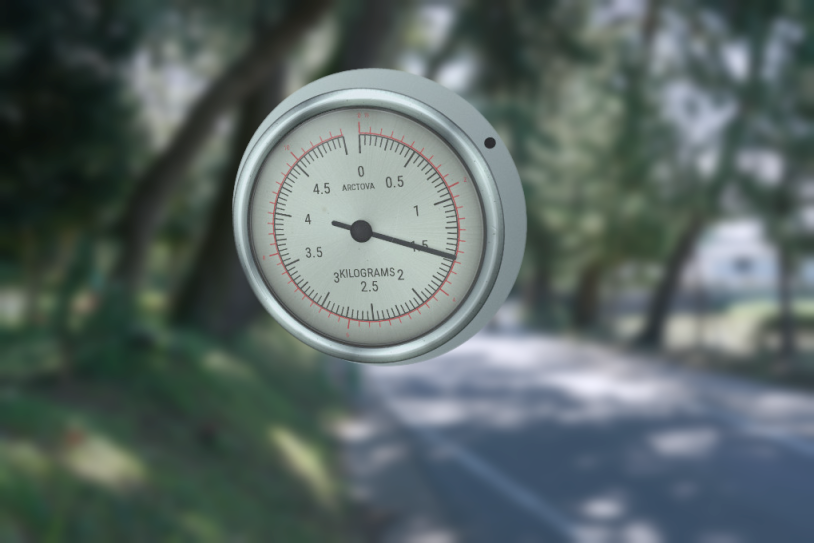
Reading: 1.5 kg
